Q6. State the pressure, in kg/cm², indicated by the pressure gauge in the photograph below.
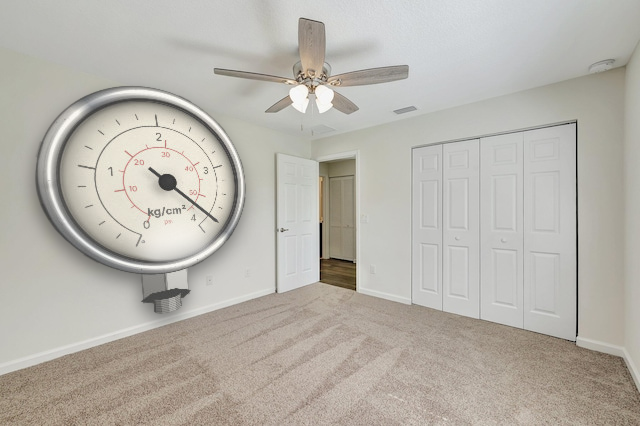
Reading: 3.8 kg/cm²
